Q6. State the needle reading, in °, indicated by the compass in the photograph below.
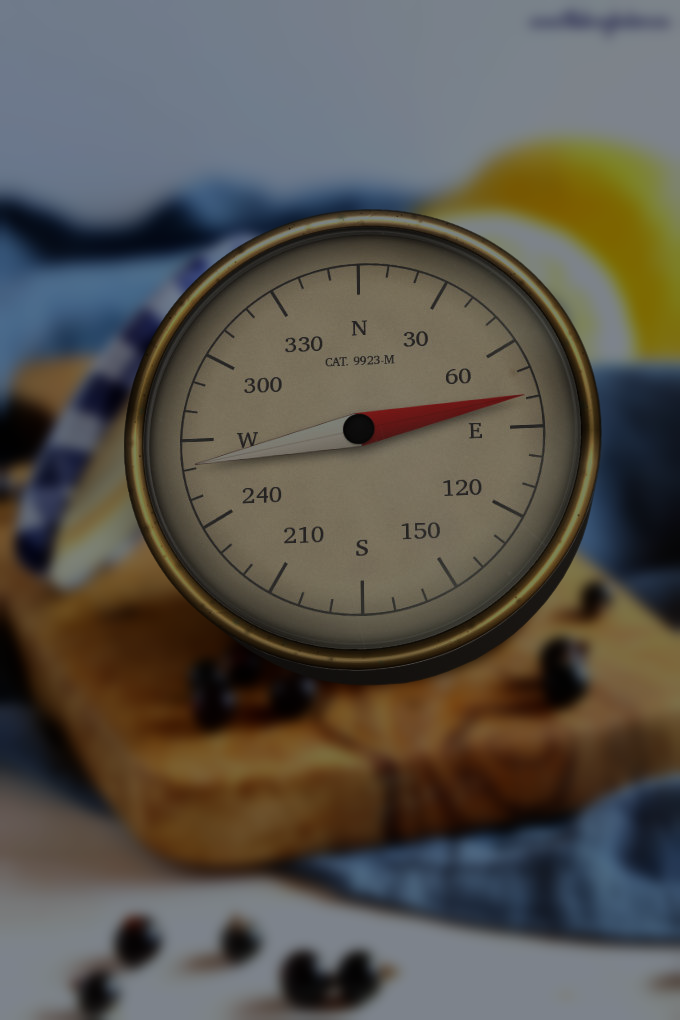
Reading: 80 °
